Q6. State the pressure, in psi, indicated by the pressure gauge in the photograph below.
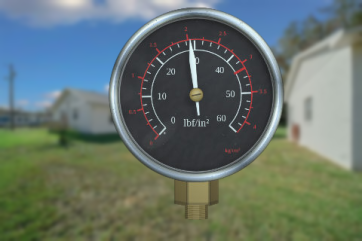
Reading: 29 psi
